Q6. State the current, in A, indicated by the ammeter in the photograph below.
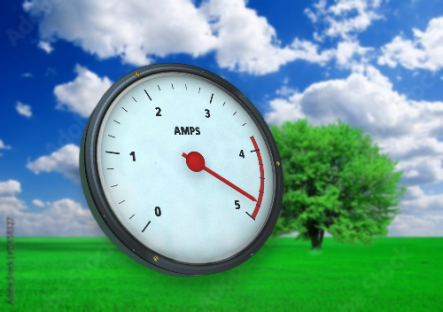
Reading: 4.8 A
